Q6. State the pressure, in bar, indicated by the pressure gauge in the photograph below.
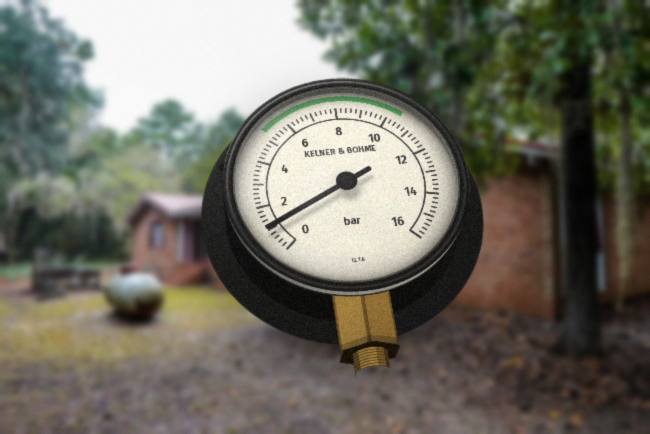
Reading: 1 bar
